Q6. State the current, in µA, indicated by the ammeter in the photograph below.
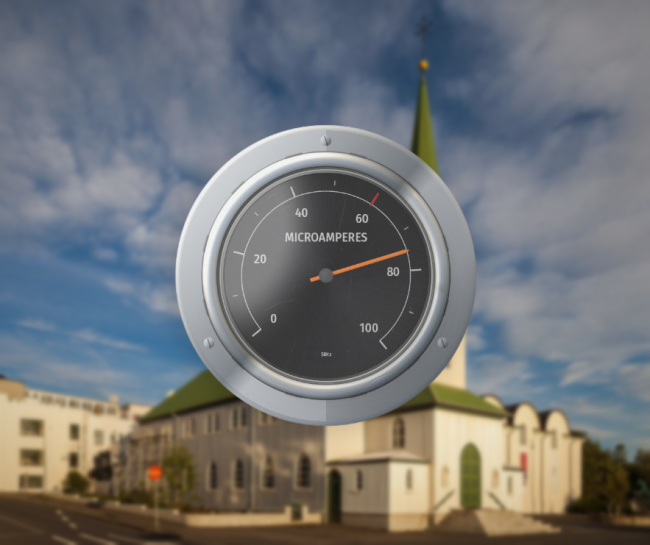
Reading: 75 µA
